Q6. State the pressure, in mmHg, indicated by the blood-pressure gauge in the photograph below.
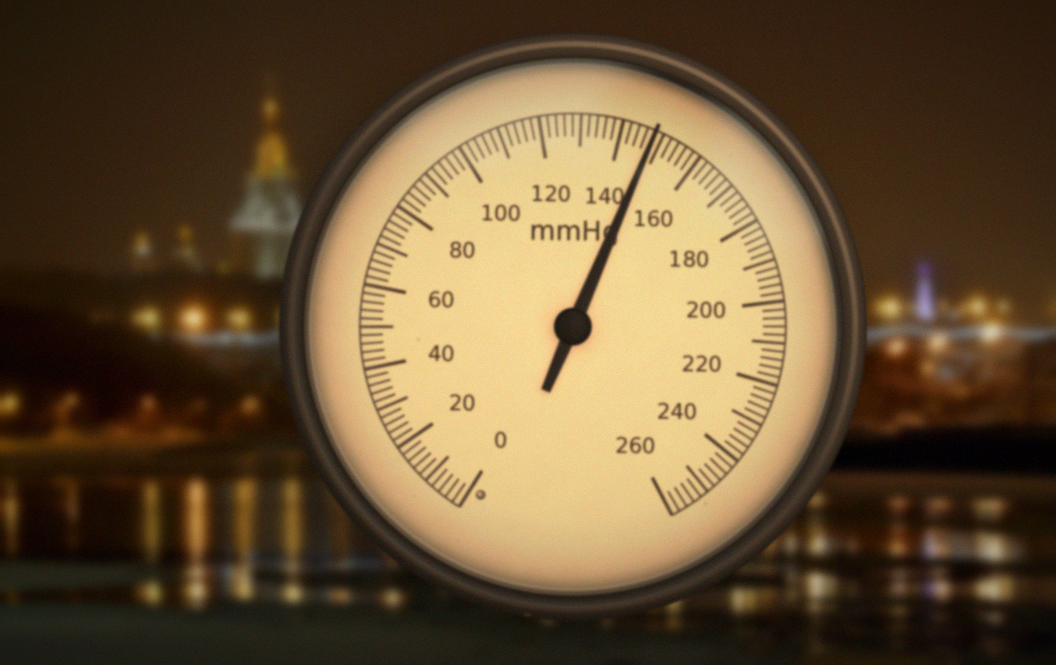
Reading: 148 mmHg
